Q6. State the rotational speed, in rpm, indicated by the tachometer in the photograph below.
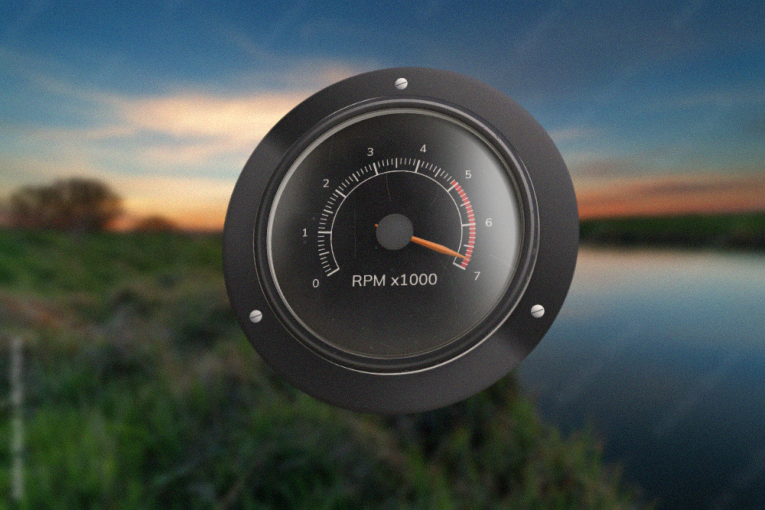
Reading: 6800 rpm
